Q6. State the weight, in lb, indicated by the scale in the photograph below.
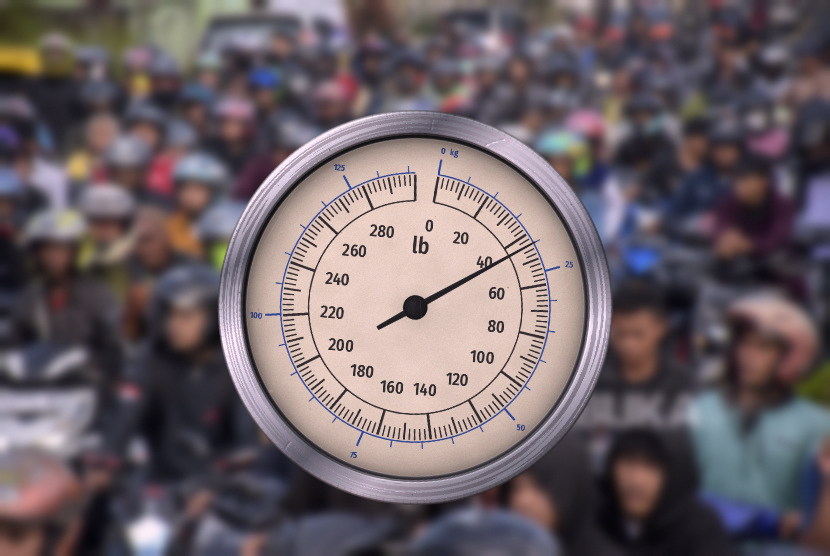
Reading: 44 lb
